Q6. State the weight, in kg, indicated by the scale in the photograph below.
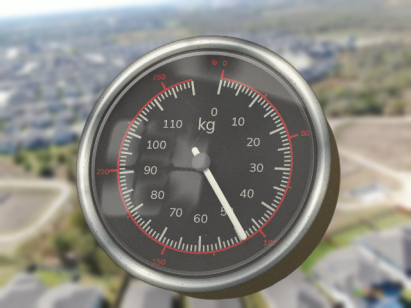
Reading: 49 kg
